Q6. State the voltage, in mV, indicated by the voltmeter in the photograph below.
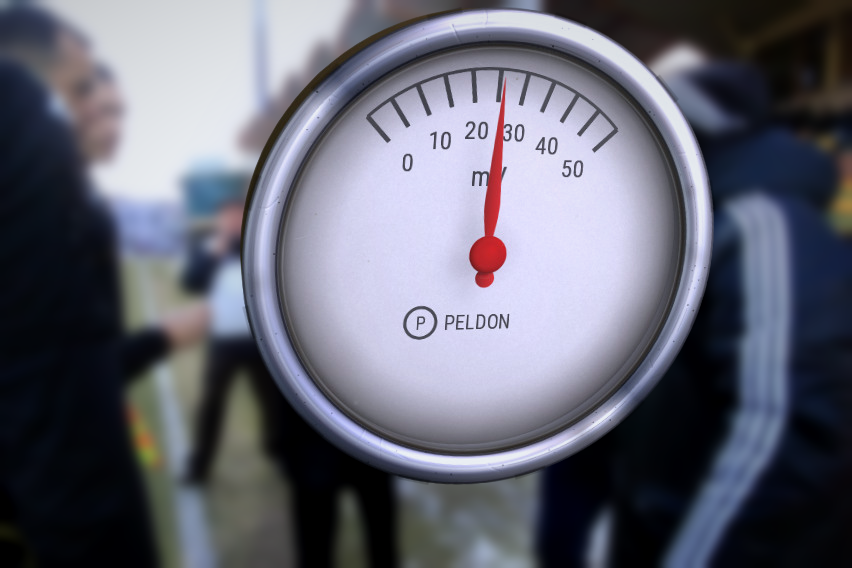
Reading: 25 mV
